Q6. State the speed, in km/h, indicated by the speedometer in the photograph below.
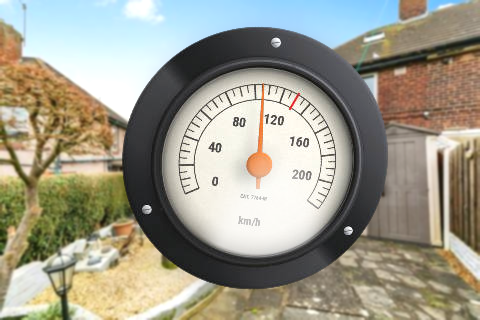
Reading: 105 km/h
